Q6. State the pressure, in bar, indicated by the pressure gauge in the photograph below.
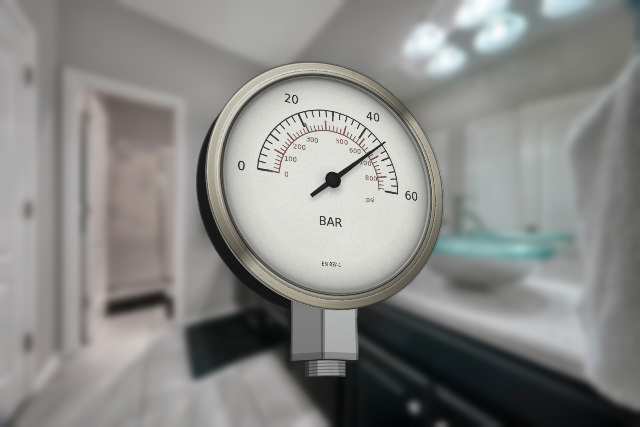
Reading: 46 bar
